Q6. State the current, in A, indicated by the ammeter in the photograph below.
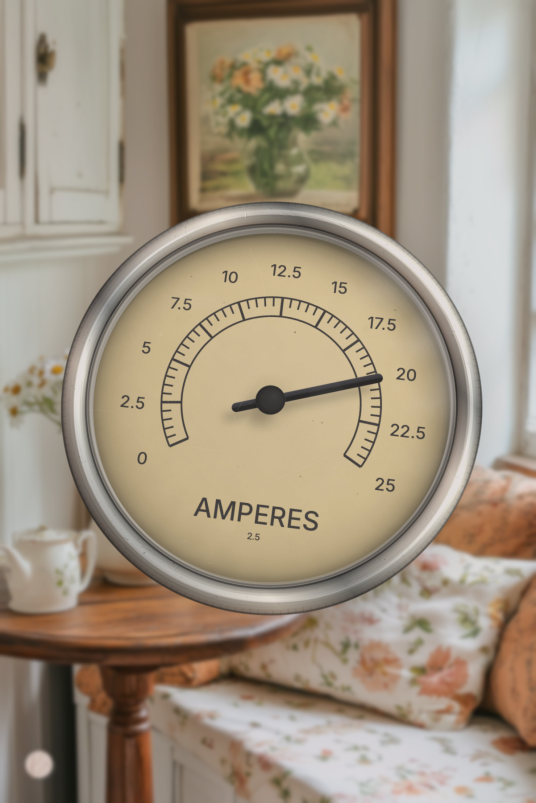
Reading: 20 A
